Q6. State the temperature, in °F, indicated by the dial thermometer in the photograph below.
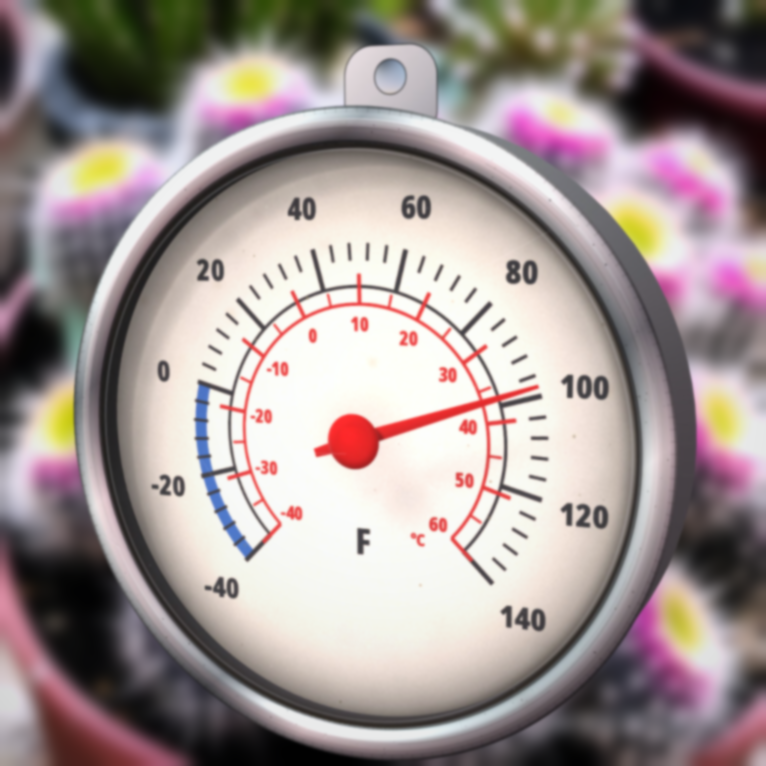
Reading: 98 °F
